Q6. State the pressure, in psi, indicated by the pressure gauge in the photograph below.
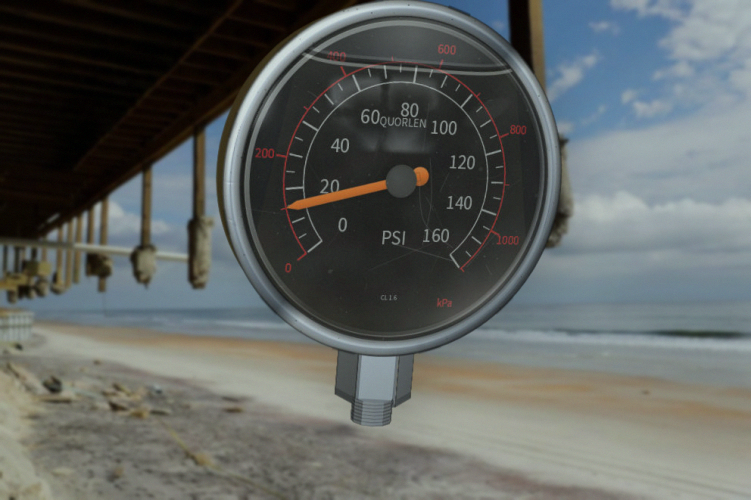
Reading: 15 psi
